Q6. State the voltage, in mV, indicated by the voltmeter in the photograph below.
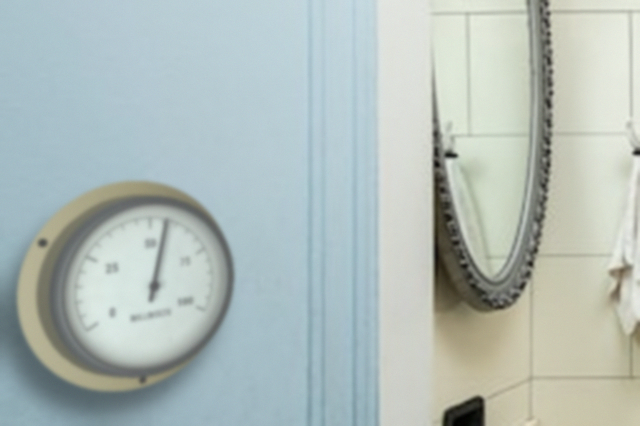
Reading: 55 mV
